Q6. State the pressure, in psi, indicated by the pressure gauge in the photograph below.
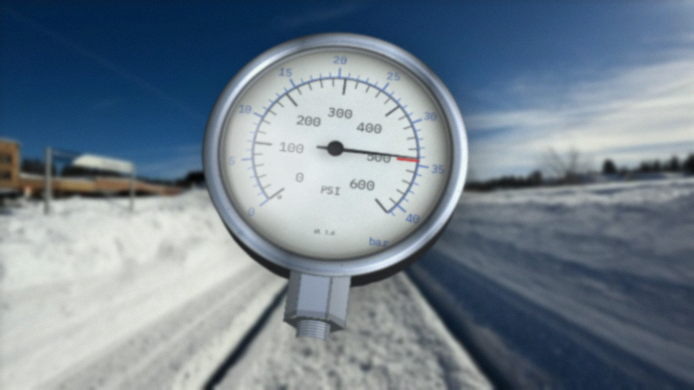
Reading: 500 psi
